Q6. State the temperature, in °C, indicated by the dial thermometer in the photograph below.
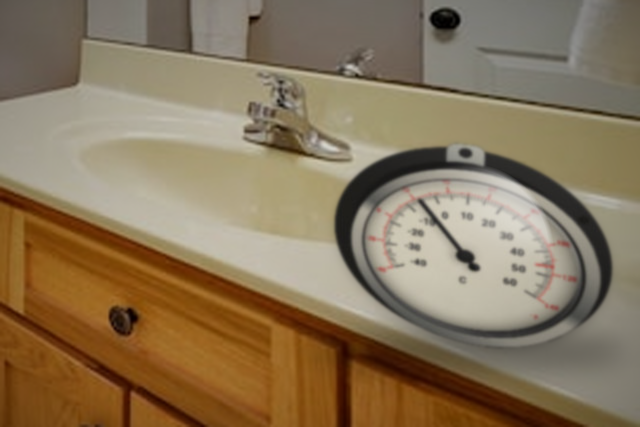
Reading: -5 °C
